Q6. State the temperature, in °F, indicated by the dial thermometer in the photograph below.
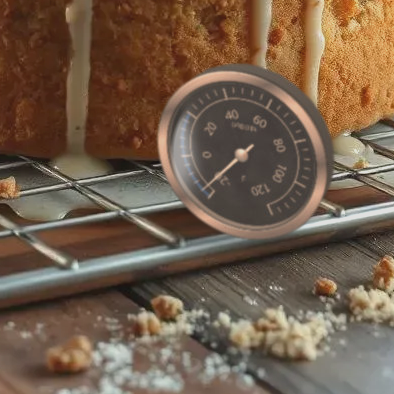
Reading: -16 °F
